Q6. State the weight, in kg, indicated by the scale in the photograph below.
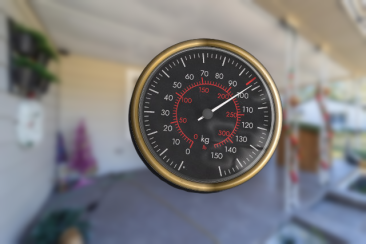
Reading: 98 kg
